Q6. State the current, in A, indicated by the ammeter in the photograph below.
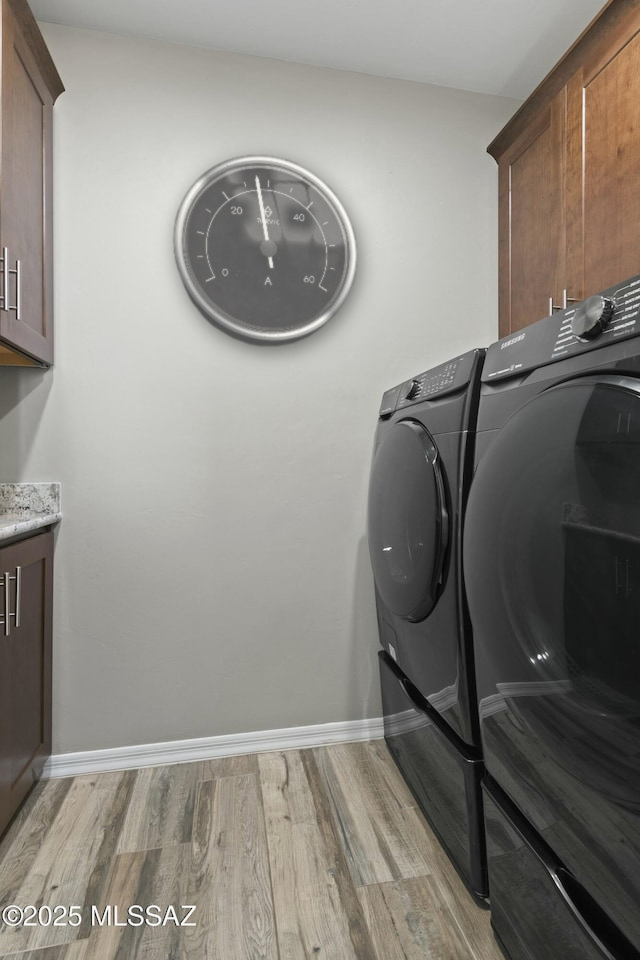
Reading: 27.5 A
